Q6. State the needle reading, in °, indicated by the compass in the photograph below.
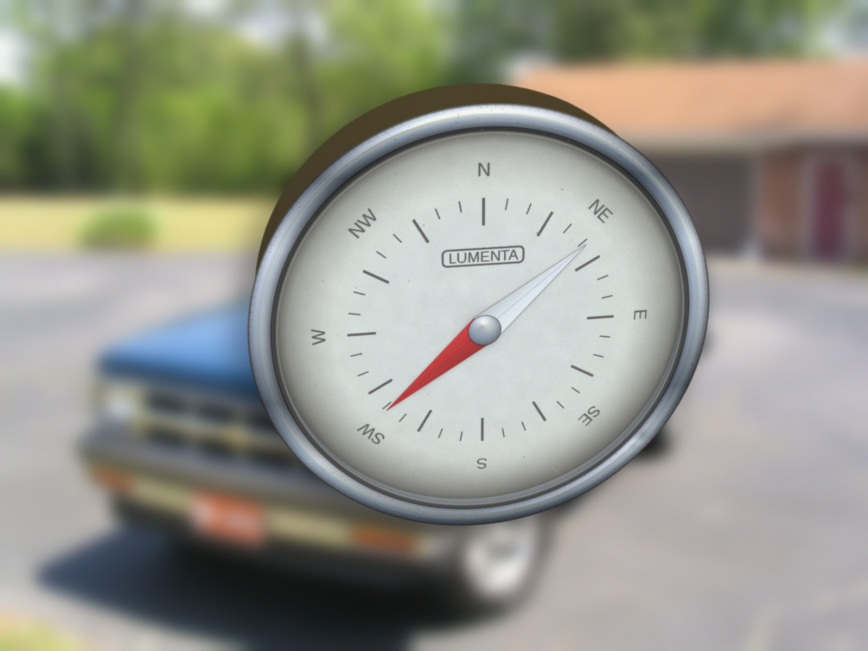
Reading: 230 °
